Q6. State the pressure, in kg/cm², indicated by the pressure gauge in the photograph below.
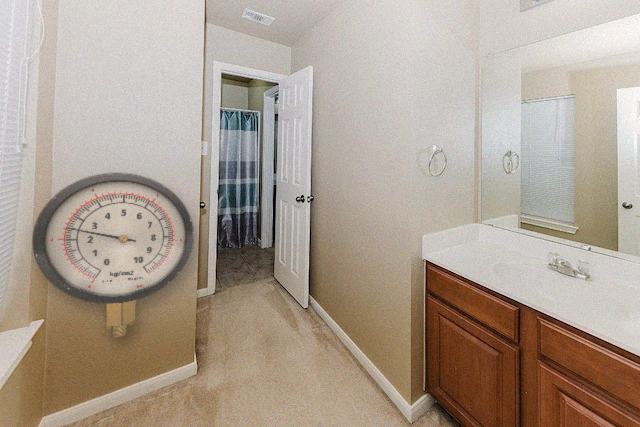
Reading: 2.5 kg/cm²
